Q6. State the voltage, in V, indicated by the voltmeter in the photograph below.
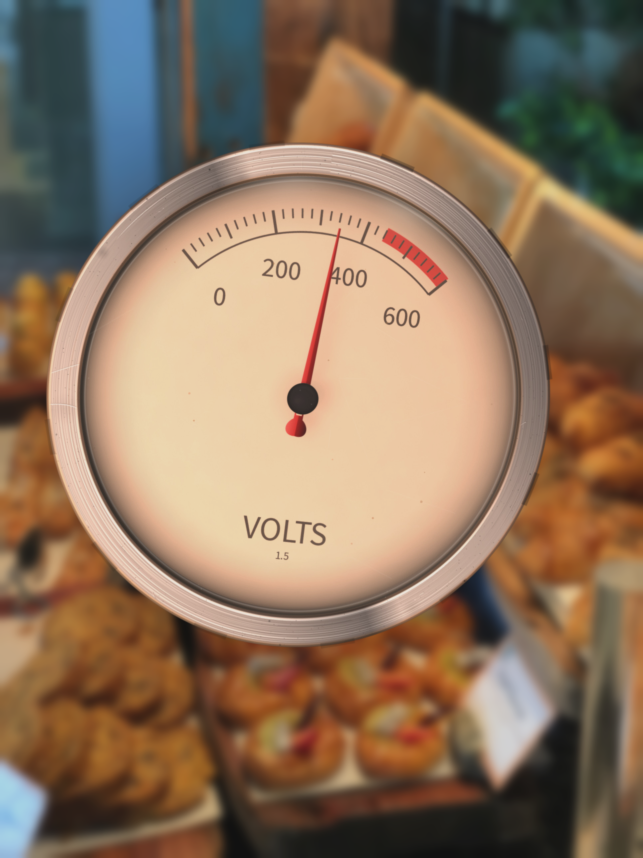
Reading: 340 V
